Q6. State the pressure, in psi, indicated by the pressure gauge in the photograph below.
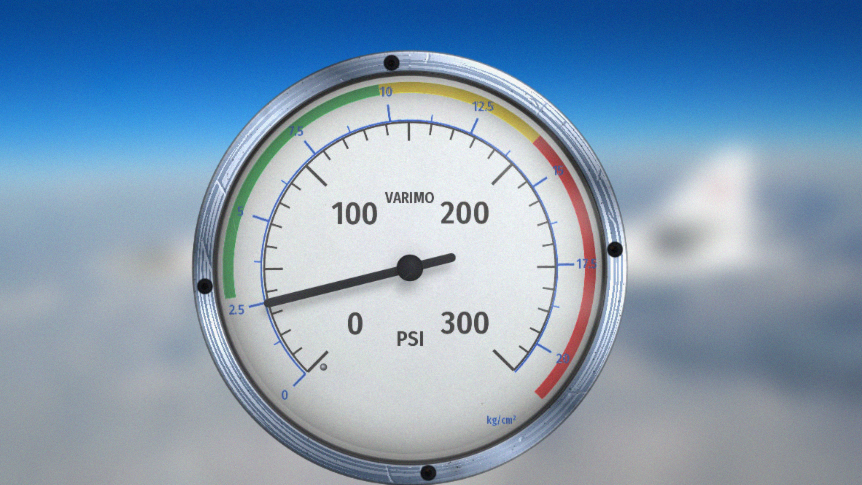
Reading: 35 psi
